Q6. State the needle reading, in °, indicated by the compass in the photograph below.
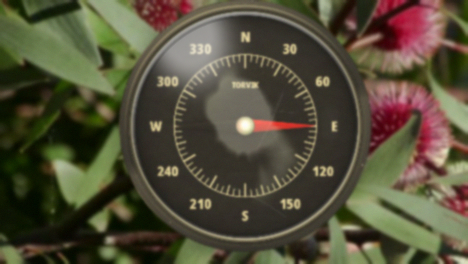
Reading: 90 °
